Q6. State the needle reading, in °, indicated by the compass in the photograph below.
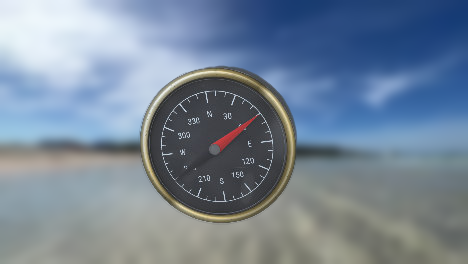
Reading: 60 °
